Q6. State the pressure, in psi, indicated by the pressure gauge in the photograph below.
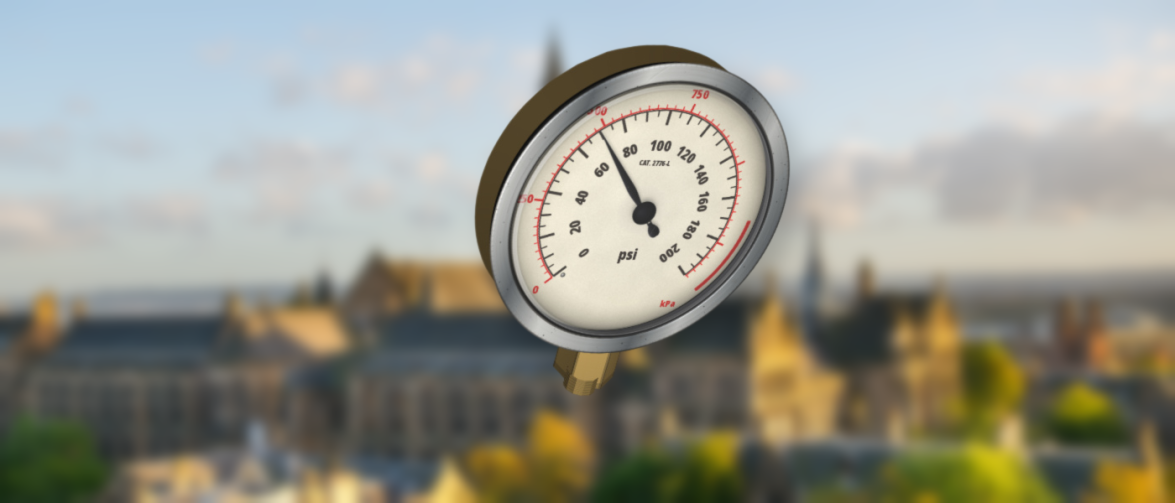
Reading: 70 psi
